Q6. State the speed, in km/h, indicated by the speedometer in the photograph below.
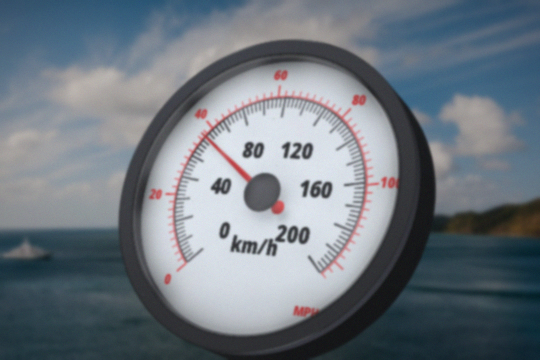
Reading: 60 km/h
